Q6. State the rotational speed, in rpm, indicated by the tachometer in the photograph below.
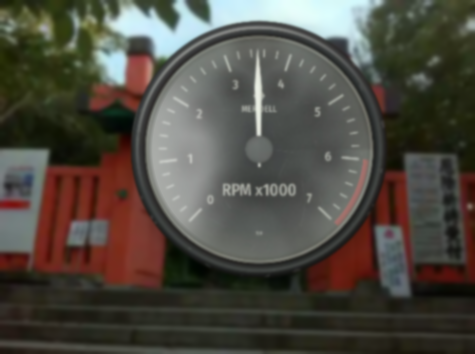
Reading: 3500 rpm
